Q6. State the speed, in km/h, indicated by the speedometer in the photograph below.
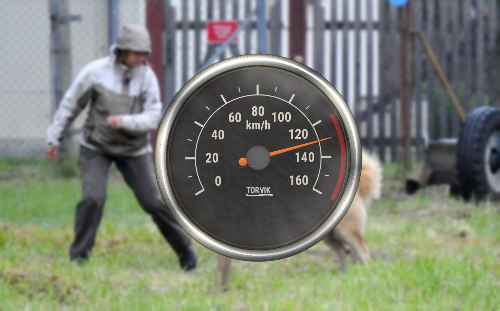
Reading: 130 km/h
